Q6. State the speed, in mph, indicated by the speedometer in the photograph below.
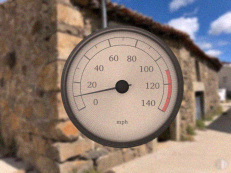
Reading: 10 mph
